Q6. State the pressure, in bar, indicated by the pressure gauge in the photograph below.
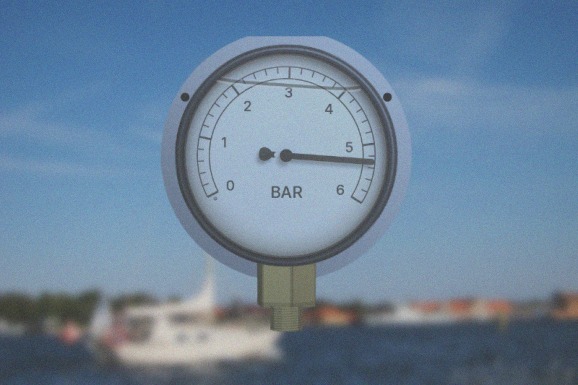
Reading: 5.3 bar
